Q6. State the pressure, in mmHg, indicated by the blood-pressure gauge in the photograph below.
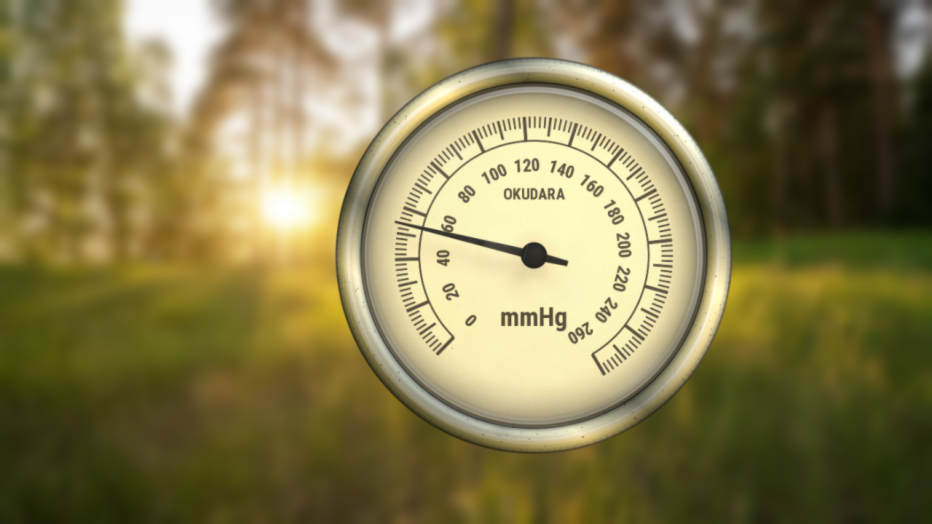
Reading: 54 mmHg
